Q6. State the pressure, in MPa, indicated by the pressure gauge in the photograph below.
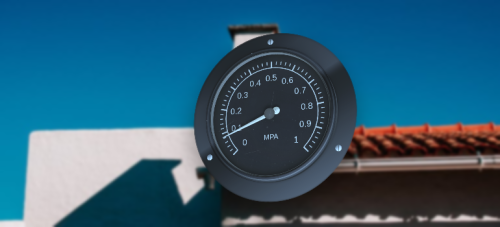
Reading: 0.08 MPa
